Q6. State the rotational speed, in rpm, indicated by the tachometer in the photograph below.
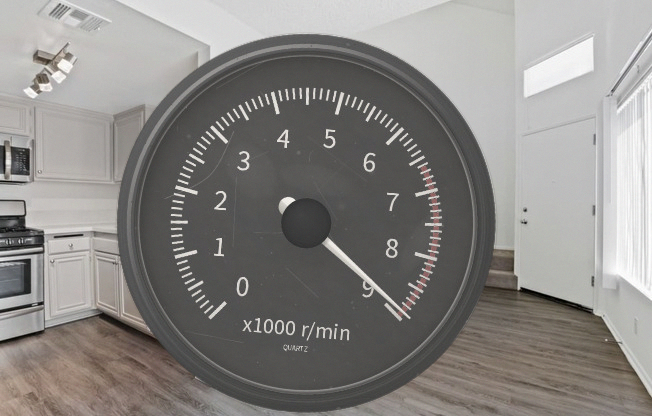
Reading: 8900 rpm
